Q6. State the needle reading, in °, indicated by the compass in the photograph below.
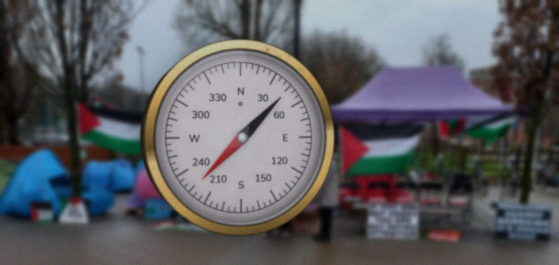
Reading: 225 °
